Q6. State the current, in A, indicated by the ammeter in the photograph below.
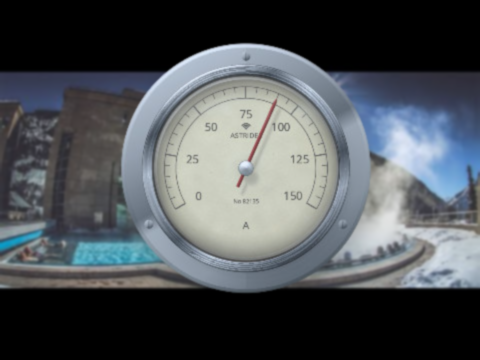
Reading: 90 A
